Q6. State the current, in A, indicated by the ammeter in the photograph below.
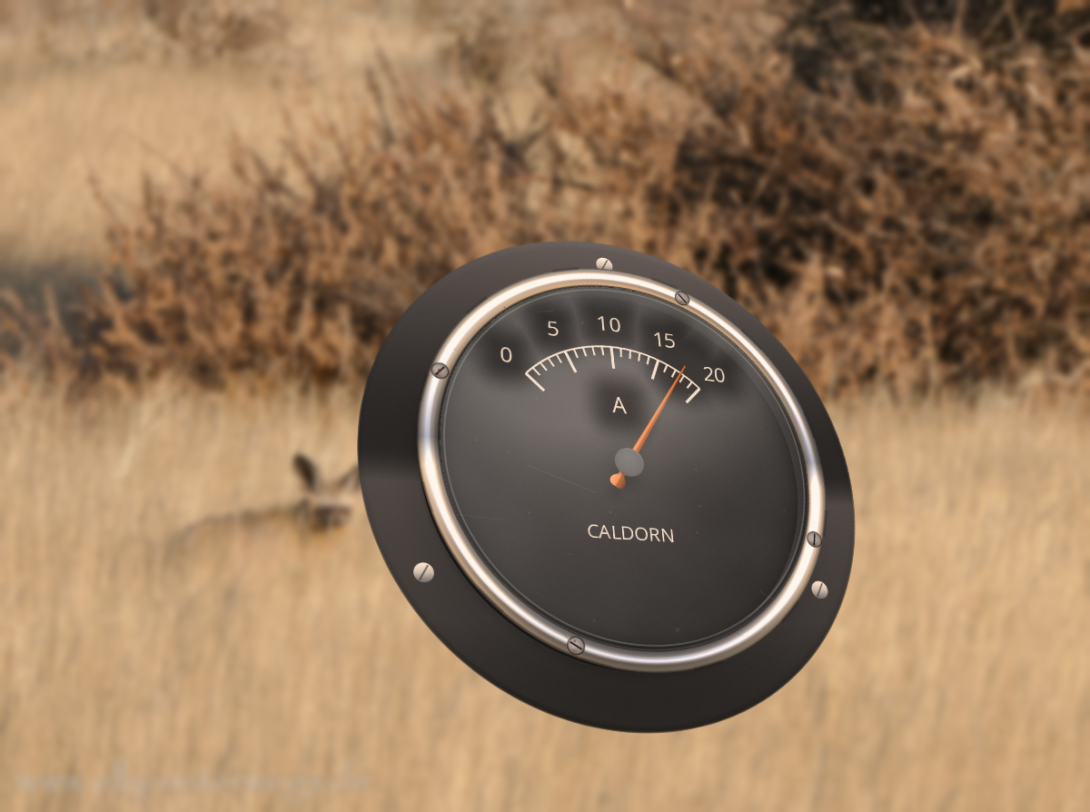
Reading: 17.5 A
